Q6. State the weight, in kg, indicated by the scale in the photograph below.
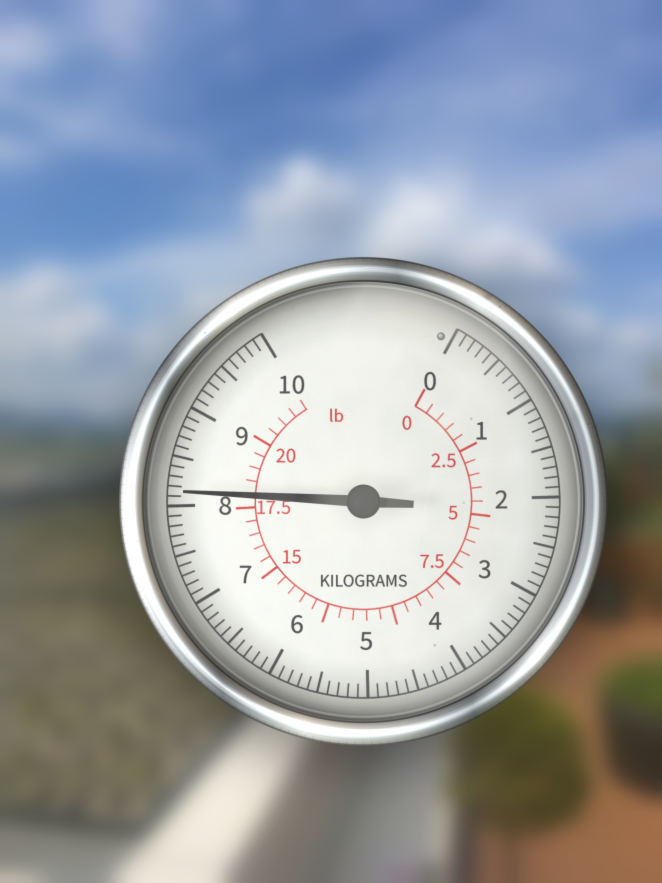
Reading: 8.15 kg
